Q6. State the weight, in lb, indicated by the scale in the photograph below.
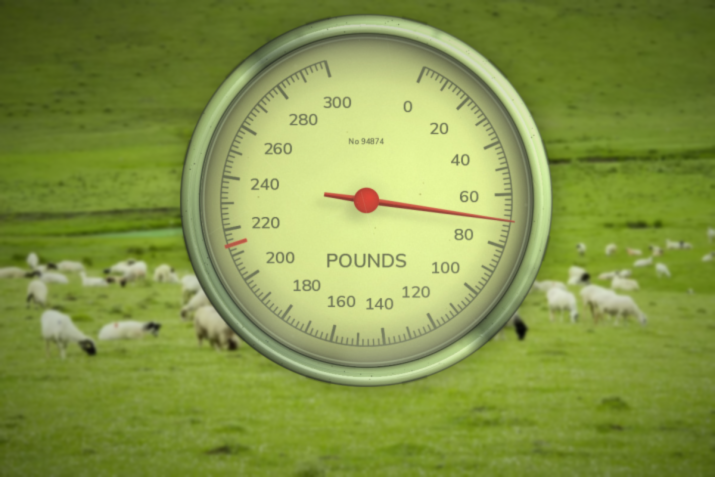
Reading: 70 lb
